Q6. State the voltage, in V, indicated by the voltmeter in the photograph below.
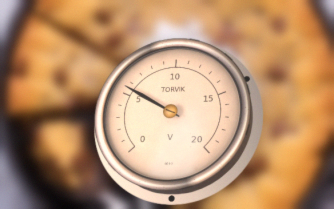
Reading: 5.5 V
